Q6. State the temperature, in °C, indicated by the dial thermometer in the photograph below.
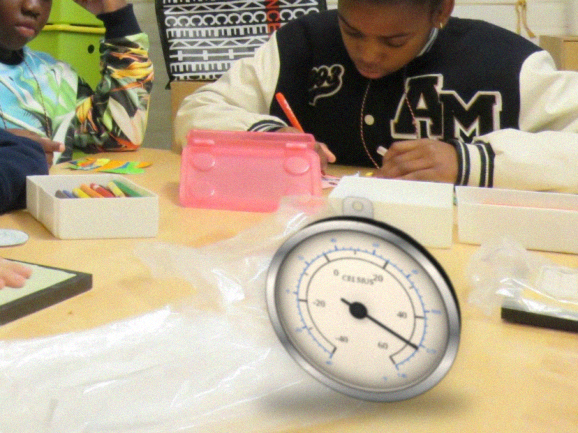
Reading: 50 °C
